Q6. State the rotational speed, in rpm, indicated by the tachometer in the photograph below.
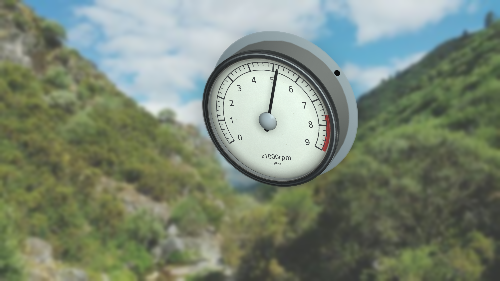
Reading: 5200 rpm
